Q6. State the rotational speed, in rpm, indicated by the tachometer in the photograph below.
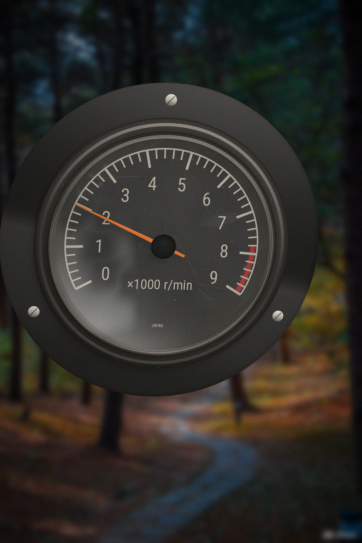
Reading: 2000 rpm
